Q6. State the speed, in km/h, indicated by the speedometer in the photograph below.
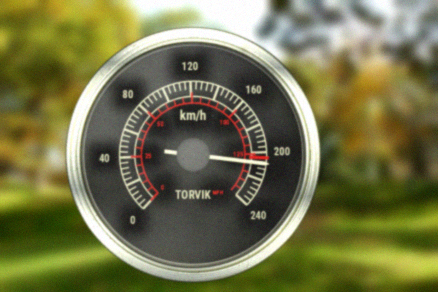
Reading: 208 km/h
